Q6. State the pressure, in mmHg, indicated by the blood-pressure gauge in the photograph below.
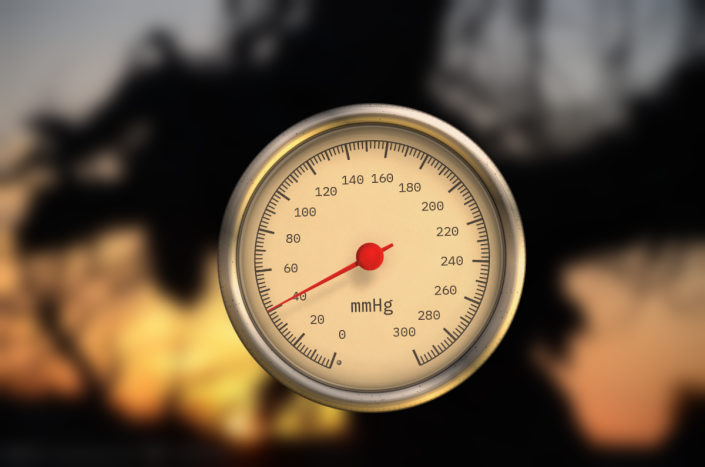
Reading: 40 mmHg
